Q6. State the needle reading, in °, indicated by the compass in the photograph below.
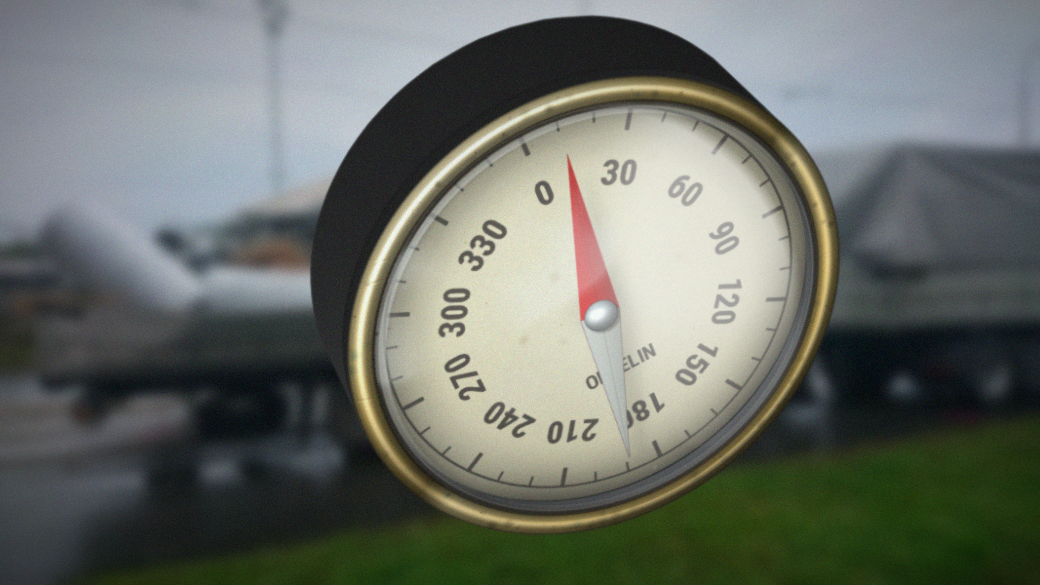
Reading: 10 °
